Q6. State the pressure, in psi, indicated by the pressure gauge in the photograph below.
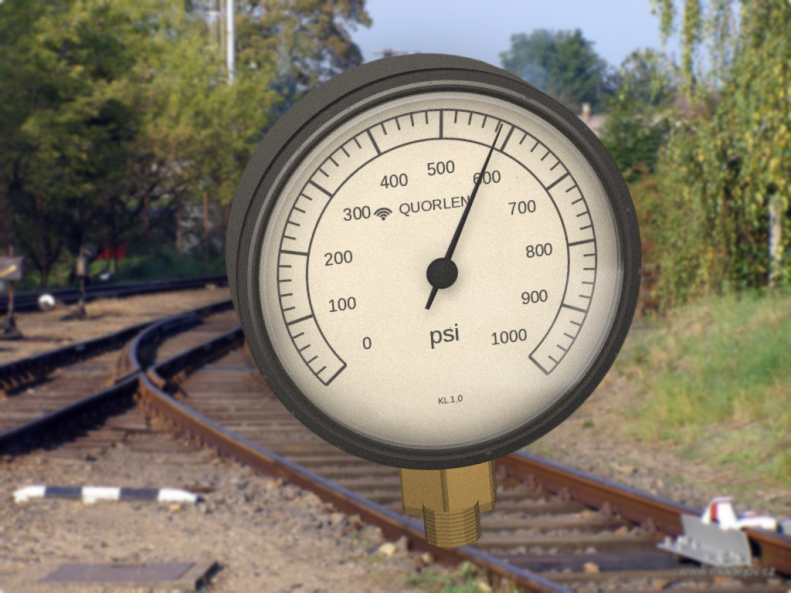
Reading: 580 psi
